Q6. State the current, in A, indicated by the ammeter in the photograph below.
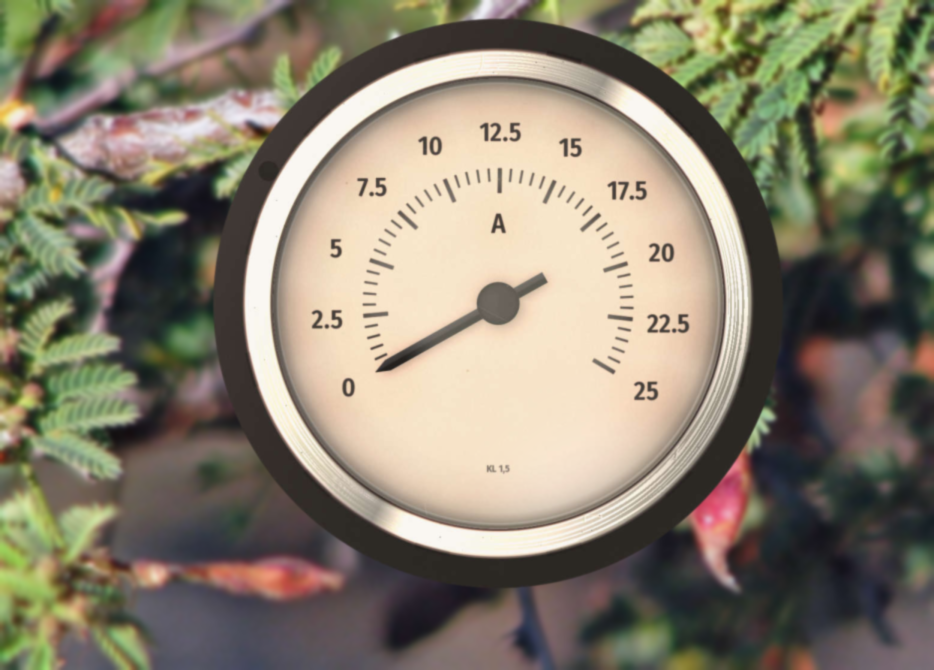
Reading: 0 A
